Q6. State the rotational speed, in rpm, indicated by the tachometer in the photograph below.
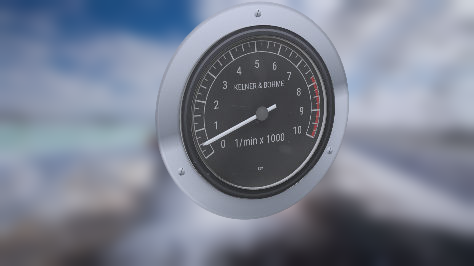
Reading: 500 rpm
